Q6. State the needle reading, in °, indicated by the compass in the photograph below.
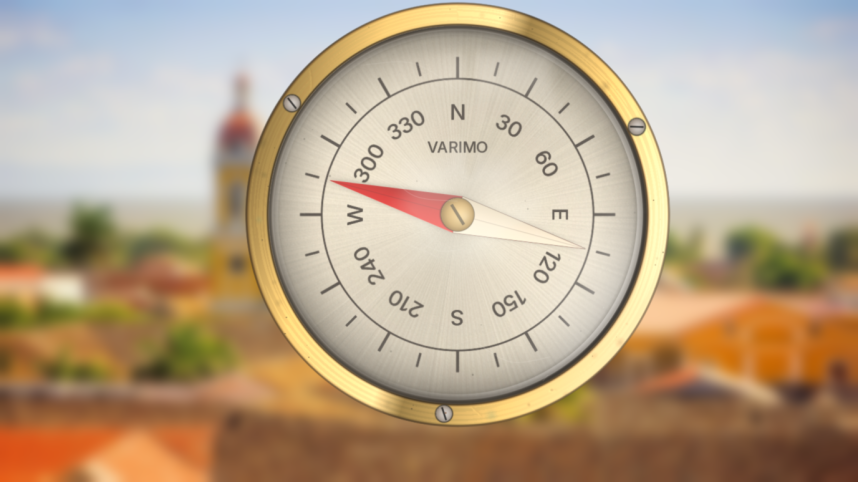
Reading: 285 °
